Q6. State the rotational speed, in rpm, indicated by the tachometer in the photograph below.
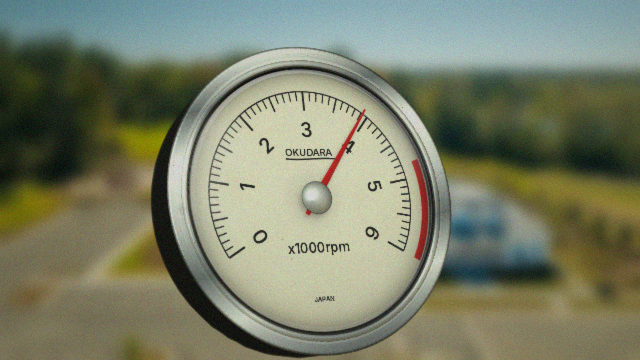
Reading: 3900 rpm
